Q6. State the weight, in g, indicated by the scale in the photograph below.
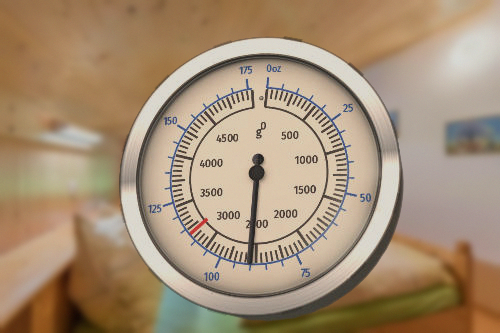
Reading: 2550 g
